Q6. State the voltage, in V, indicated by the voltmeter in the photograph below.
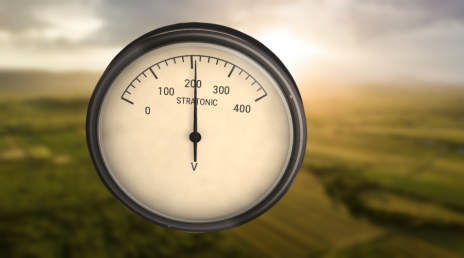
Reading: 210 V
